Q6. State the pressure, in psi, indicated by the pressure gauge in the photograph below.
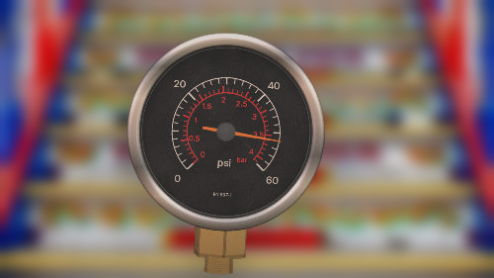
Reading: 52 psi
